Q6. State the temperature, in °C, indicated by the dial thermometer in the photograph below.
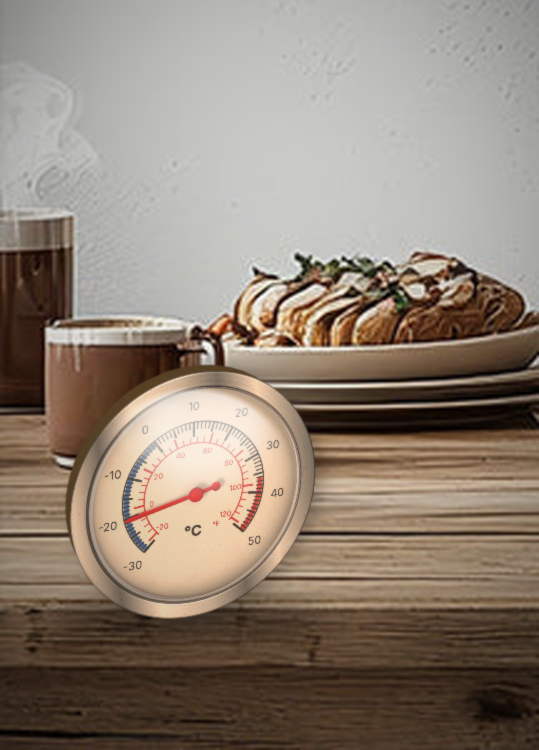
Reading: -20 °C
